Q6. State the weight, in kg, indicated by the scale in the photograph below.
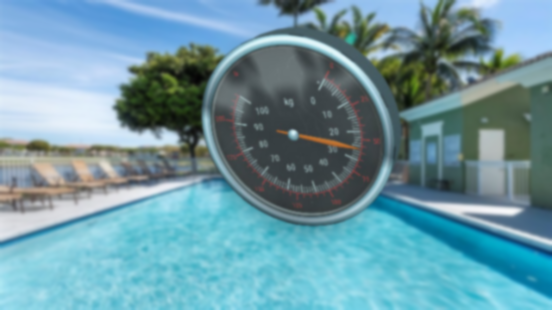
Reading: 25 kg
